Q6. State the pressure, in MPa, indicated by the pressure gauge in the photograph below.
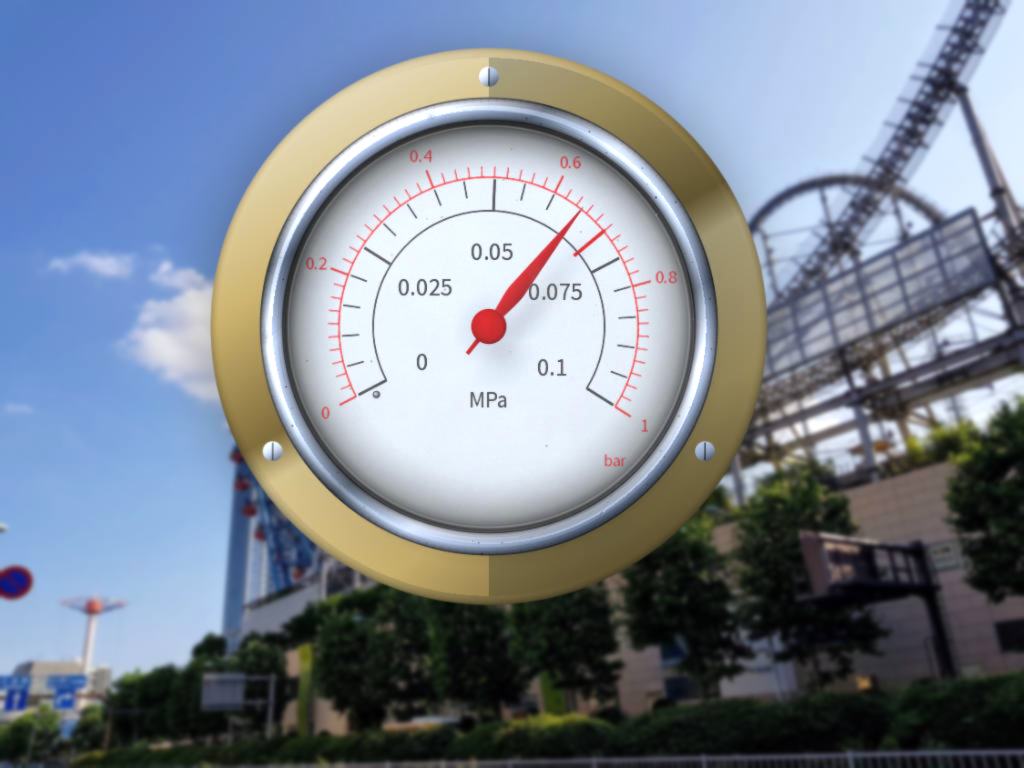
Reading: 0.065 MPa
